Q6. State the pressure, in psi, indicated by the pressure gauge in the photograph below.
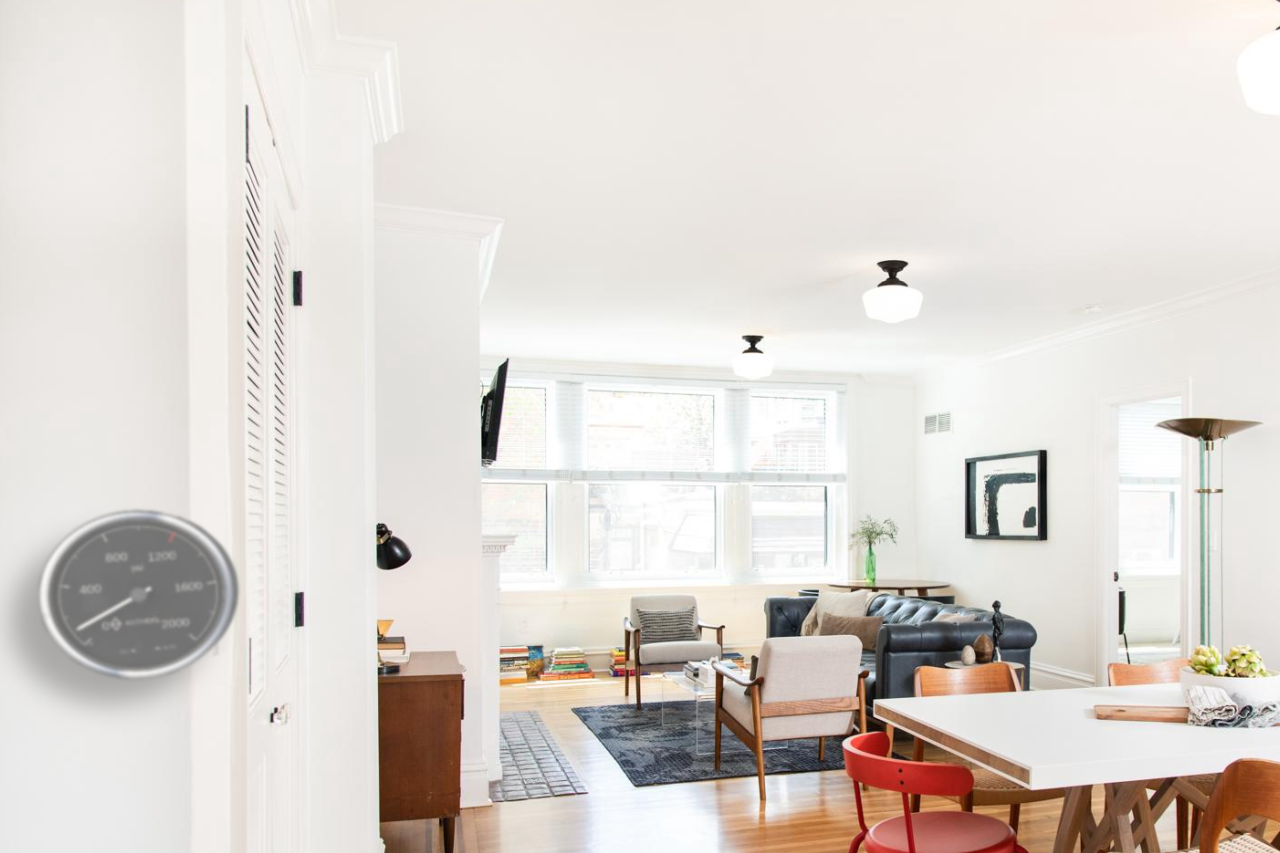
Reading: 100 psi
